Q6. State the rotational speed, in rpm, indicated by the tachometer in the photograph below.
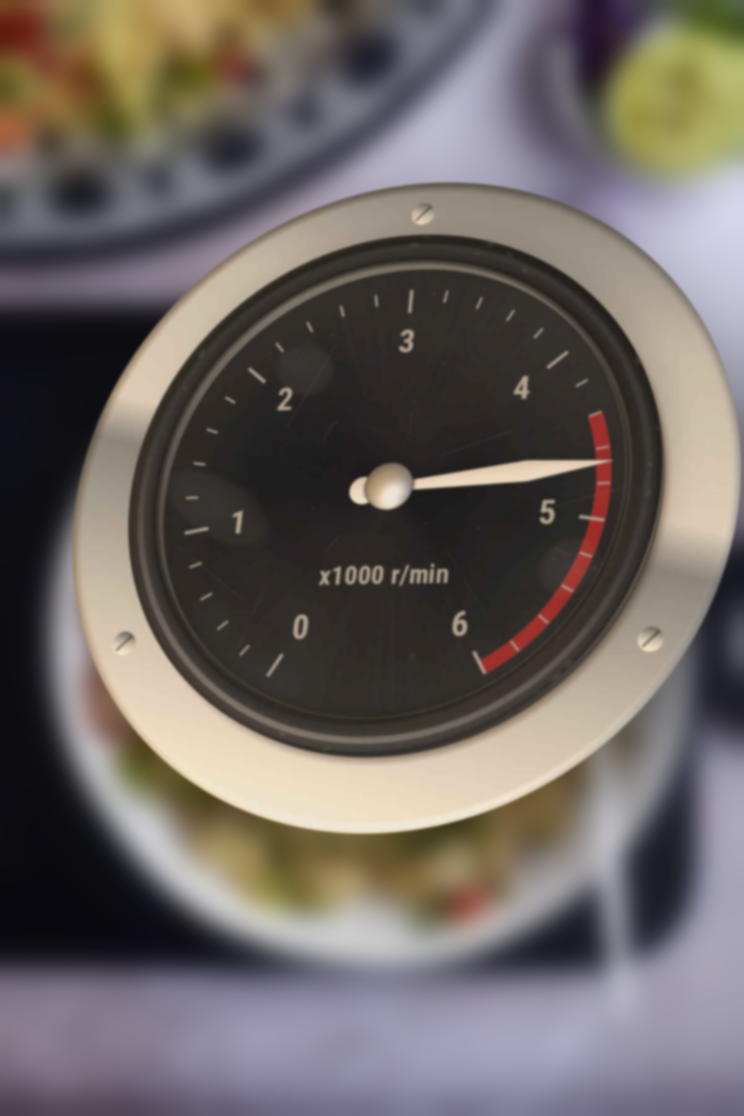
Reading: 4700 rpm
